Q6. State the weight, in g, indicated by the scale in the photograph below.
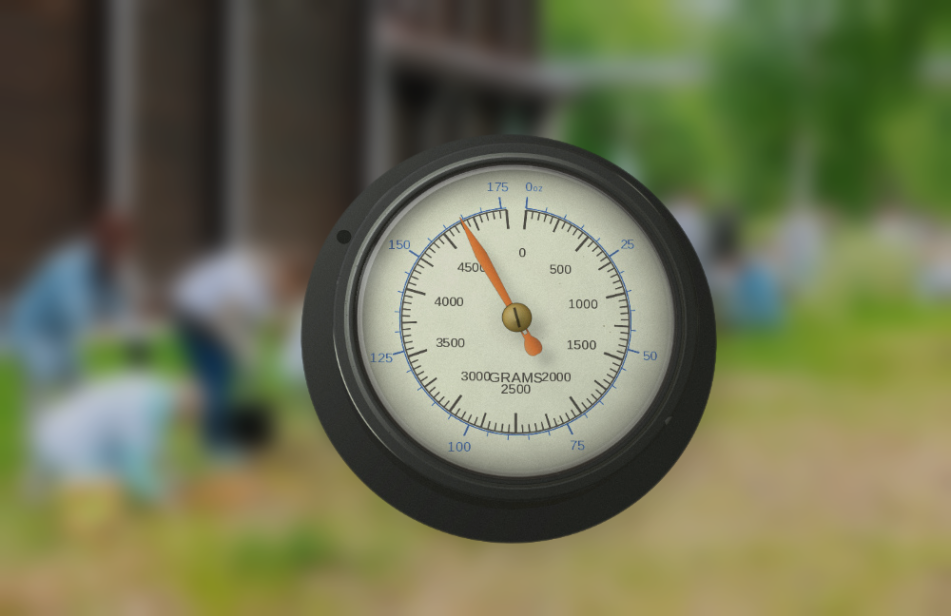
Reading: 4650 g
